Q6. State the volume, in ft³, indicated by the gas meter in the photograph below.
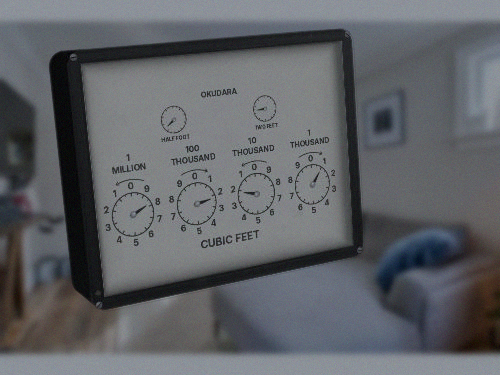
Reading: 822100 ft³
